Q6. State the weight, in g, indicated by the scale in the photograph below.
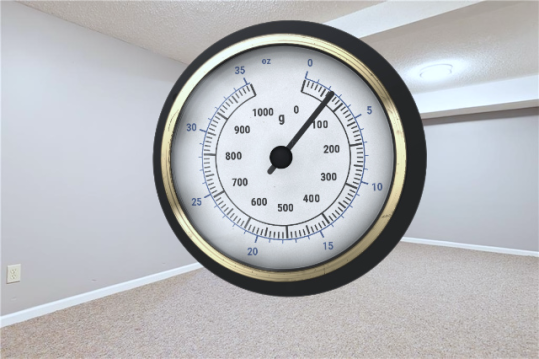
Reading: 70 g
